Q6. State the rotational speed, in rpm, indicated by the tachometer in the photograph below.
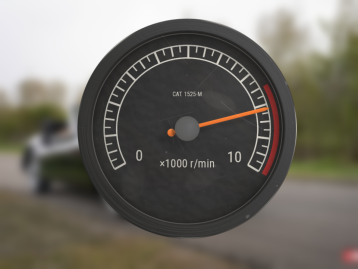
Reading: 8125 rpm
